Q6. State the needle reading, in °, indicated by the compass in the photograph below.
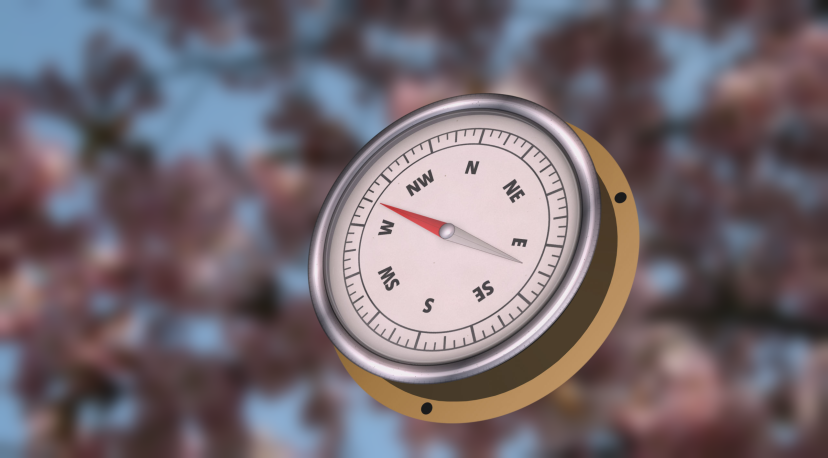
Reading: 285 °
